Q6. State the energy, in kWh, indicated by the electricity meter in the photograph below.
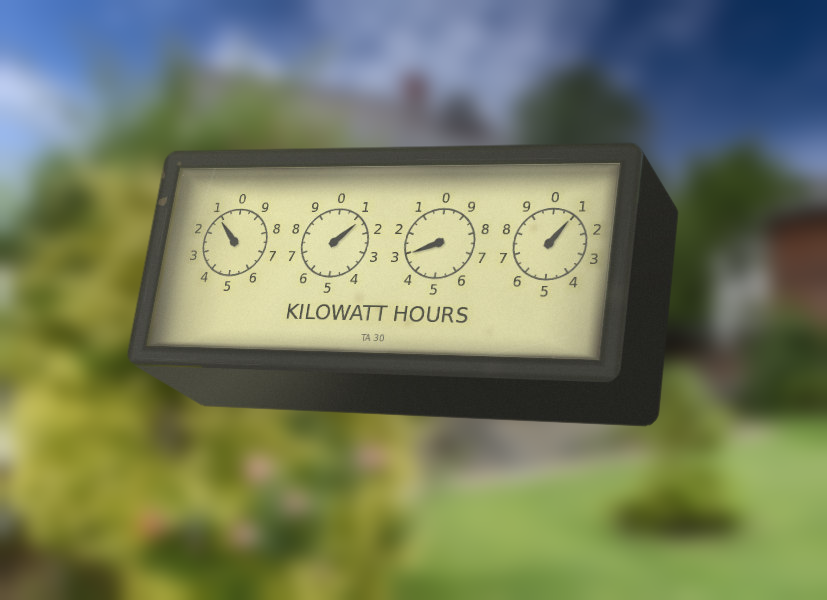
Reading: 1131 kWh
